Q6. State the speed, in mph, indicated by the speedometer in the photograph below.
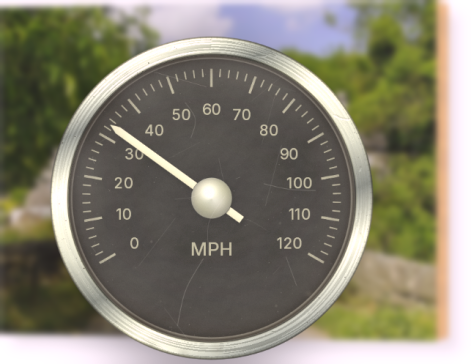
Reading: 33 mph
